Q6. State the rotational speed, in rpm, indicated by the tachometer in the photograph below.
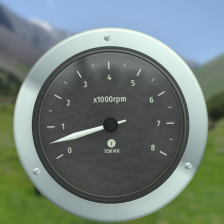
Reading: 500 rpm
